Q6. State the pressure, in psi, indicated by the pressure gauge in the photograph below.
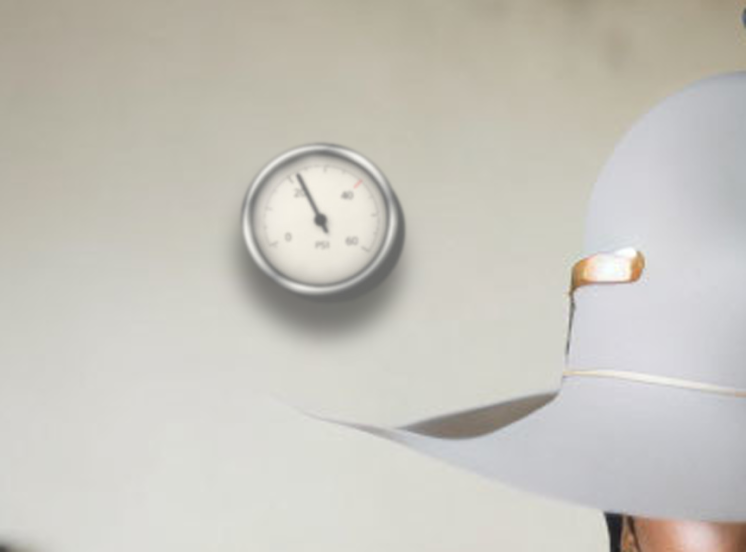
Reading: 22.5 psi
